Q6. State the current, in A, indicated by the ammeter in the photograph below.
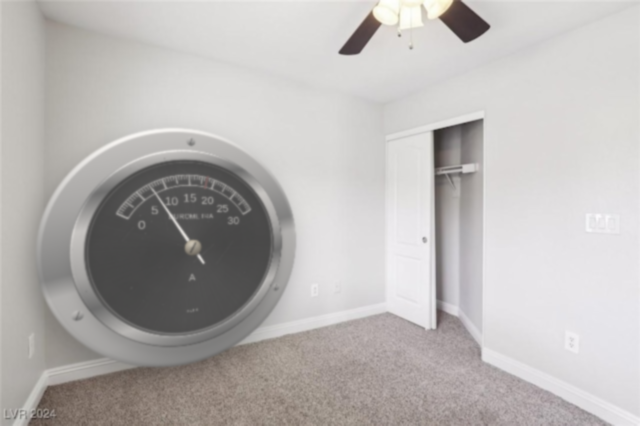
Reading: 7.5 A
